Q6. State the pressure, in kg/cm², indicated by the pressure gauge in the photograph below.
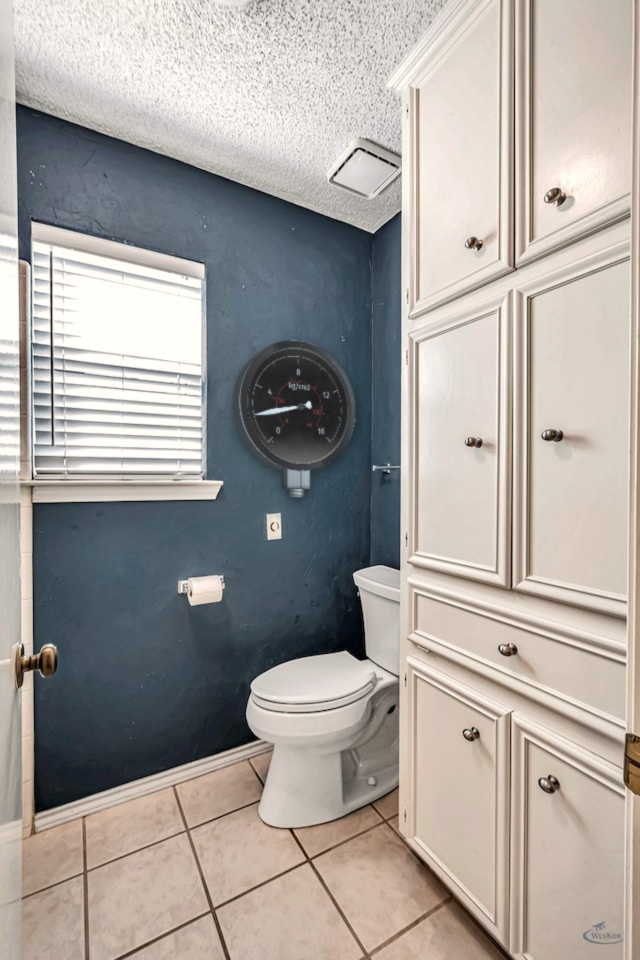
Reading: 2 kg/cm²
